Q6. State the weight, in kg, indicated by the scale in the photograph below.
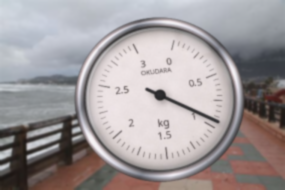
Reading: 0.95 kg
